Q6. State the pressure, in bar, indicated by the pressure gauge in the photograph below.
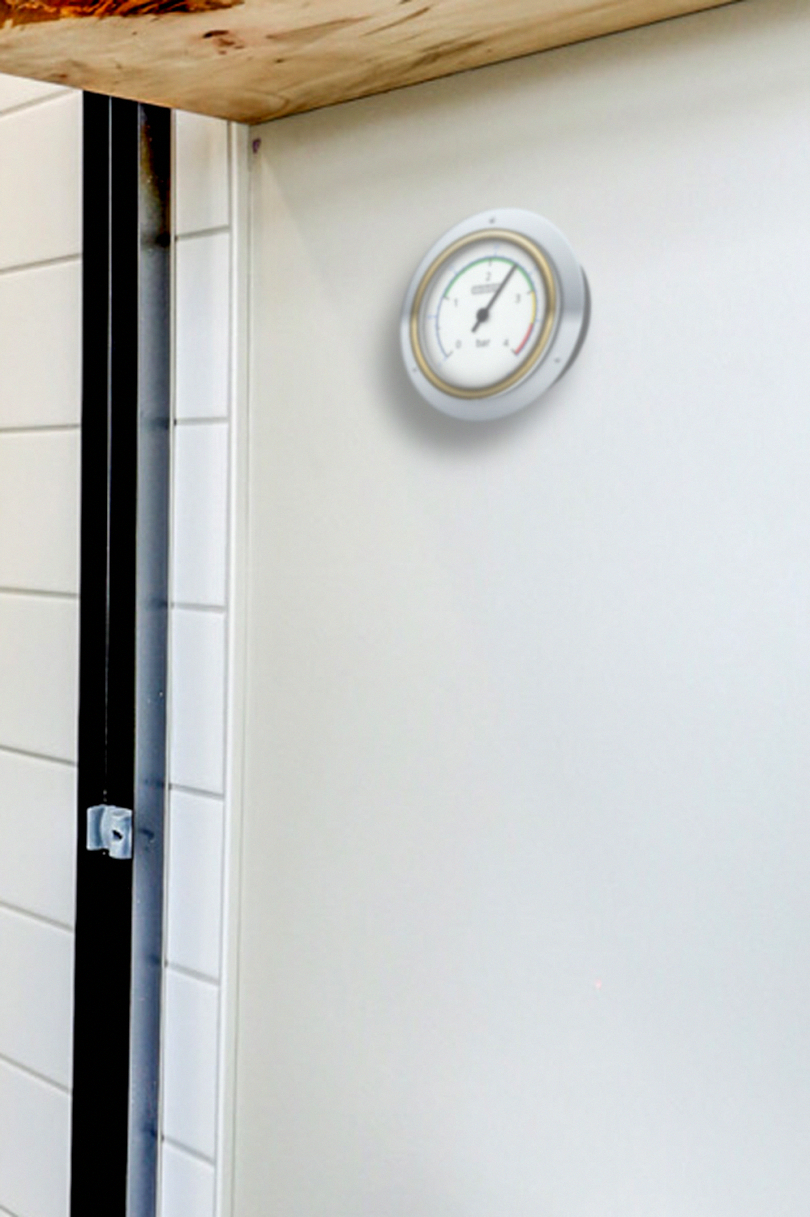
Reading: 2.5 bar
